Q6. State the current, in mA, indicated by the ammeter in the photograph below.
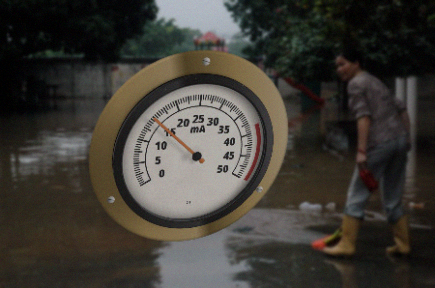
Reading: 15 mA
